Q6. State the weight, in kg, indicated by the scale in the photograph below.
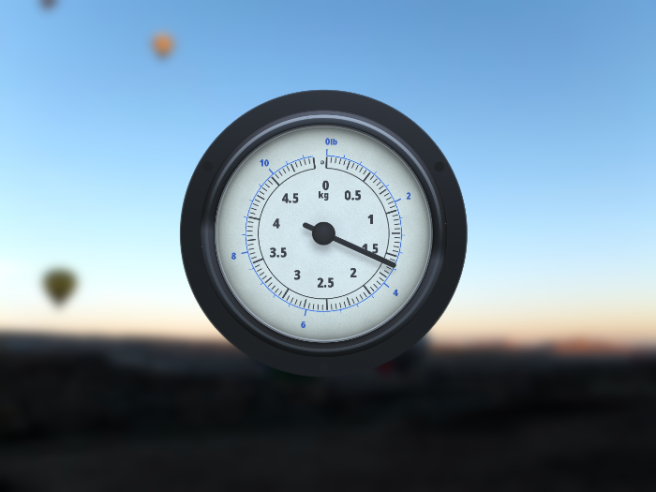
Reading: 1.6 kg
